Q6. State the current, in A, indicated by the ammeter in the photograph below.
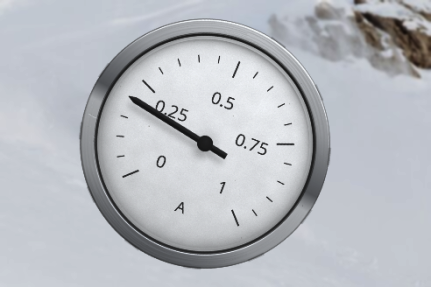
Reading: 0.2 A
